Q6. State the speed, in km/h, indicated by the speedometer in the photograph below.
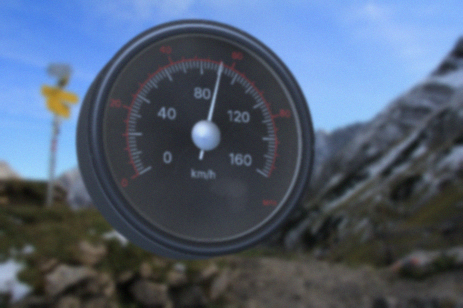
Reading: 90 km/h
